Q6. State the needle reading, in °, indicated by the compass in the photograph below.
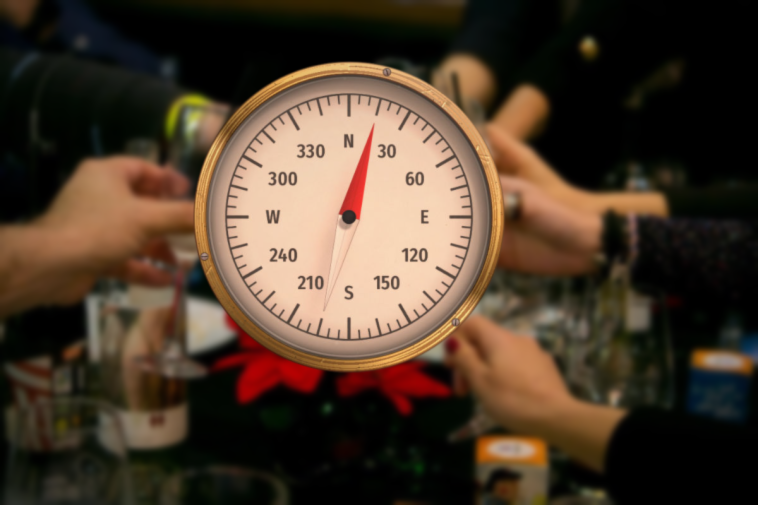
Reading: 15 °
